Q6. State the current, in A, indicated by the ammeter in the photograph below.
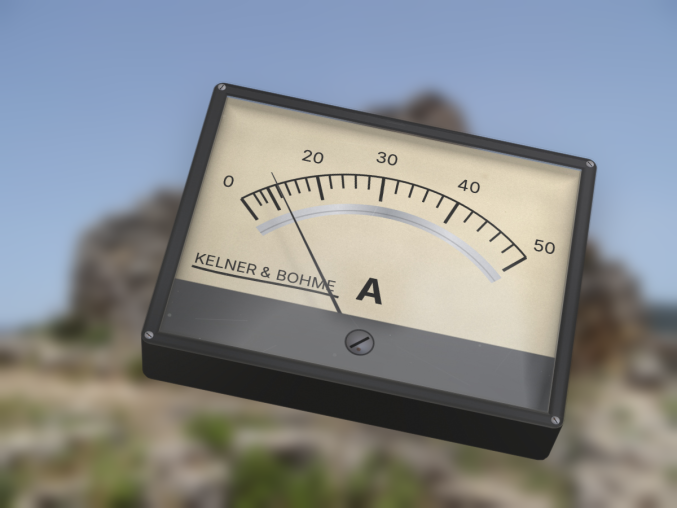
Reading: 12 A
